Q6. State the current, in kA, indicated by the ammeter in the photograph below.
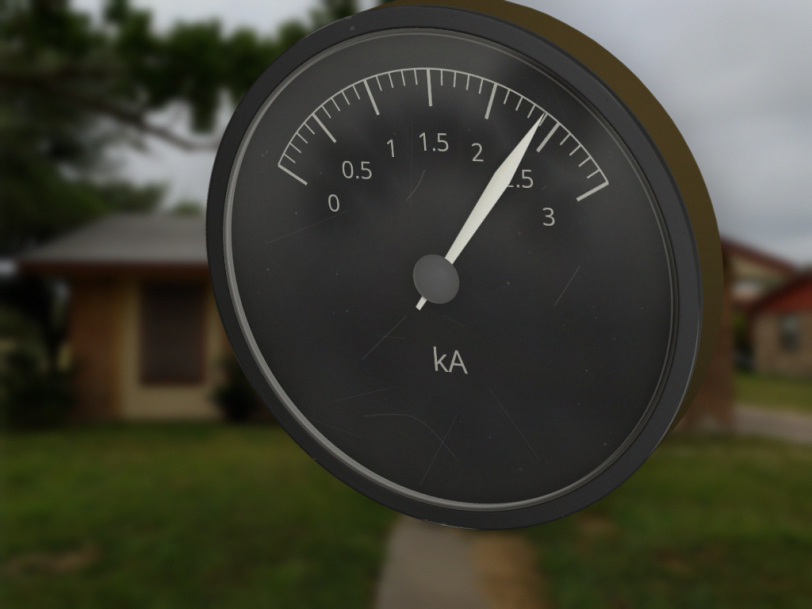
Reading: 2.4 kA
